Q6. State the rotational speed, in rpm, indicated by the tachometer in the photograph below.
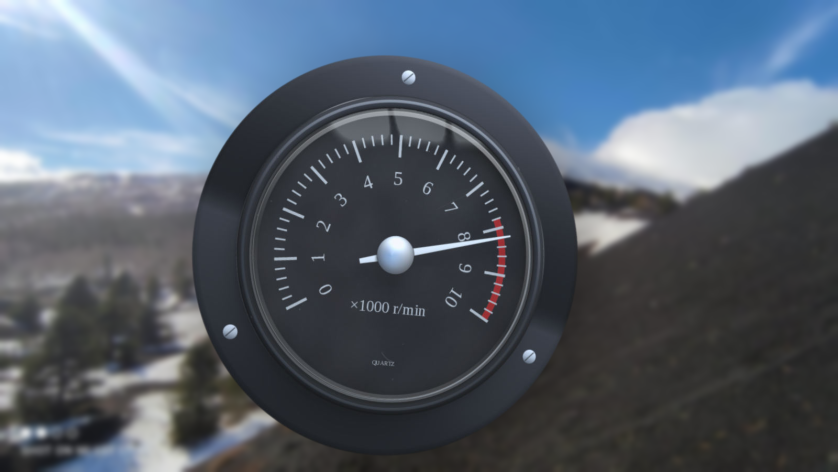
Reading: 8200 rpm
